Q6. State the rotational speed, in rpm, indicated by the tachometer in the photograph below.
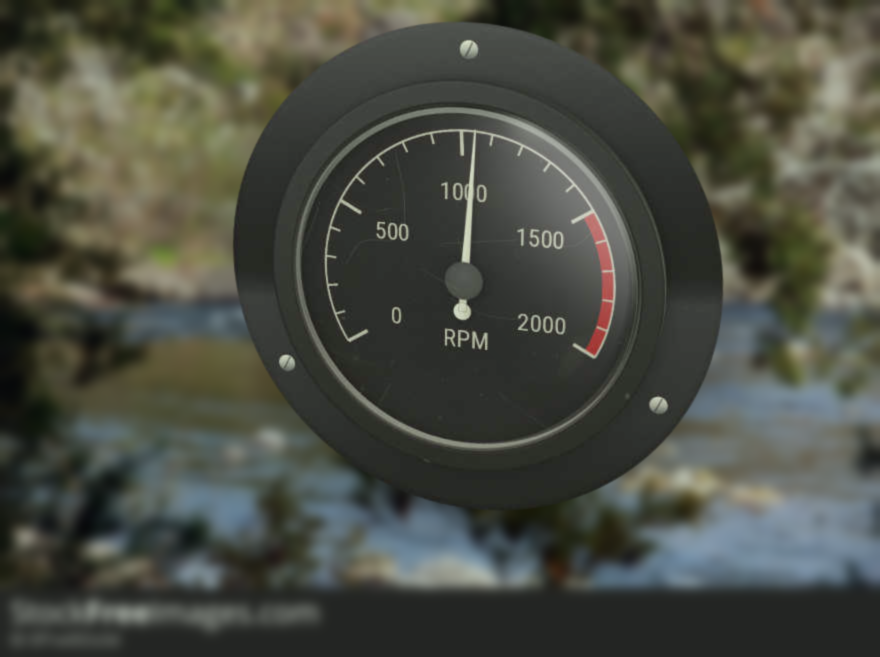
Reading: 1050 rpm
